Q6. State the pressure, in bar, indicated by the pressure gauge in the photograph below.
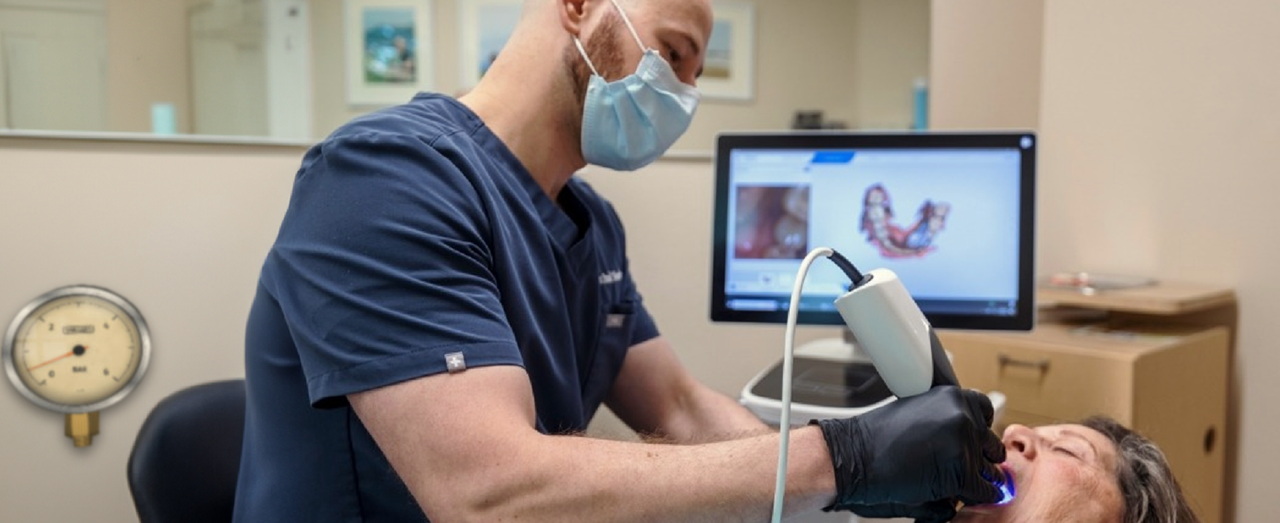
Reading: 0.5 bar
